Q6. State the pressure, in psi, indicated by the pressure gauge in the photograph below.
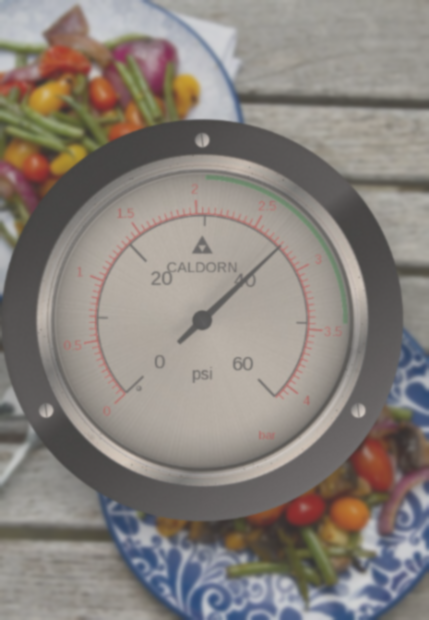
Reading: 40 psi
